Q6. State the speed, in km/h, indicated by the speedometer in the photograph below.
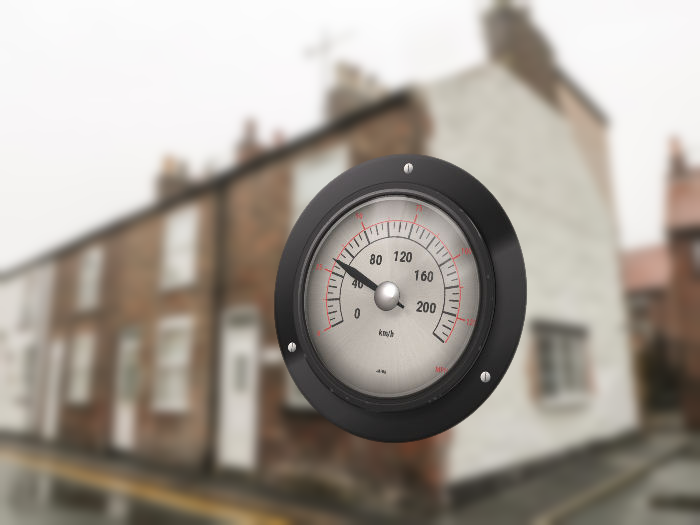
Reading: 50 km/h
